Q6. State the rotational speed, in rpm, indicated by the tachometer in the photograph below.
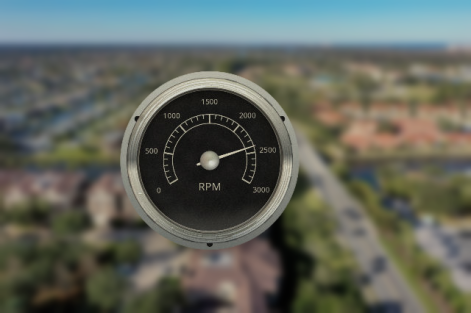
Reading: 2400 rpm
